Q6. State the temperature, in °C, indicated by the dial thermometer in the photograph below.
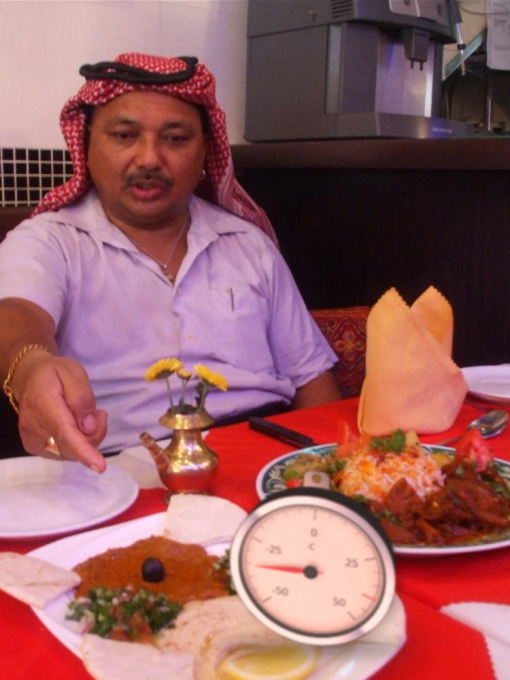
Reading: -35 °C
